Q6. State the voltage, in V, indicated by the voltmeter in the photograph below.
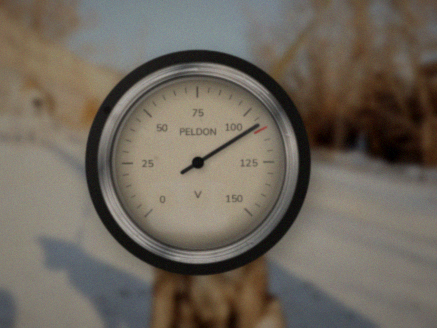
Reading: 107.5 V
